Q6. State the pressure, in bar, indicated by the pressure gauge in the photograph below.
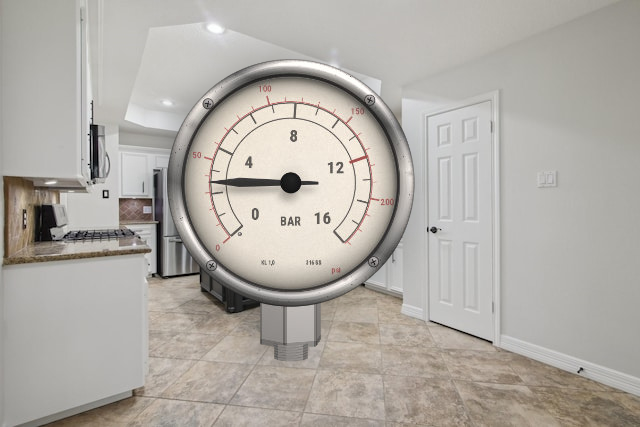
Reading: 2.5 bar
